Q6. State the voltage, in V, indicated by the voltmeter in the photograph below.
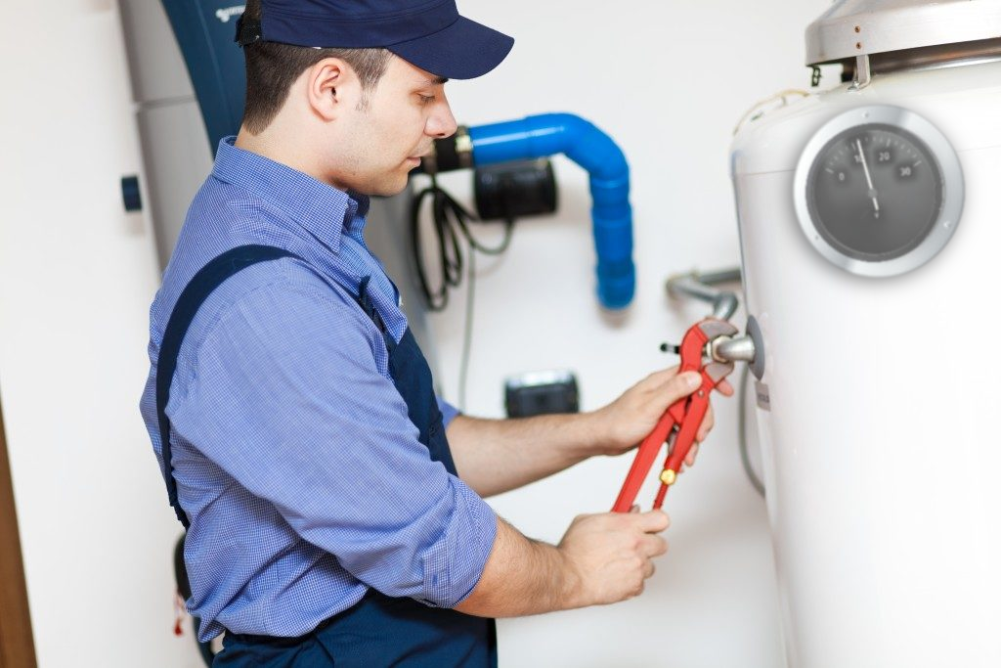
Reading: 12 V
